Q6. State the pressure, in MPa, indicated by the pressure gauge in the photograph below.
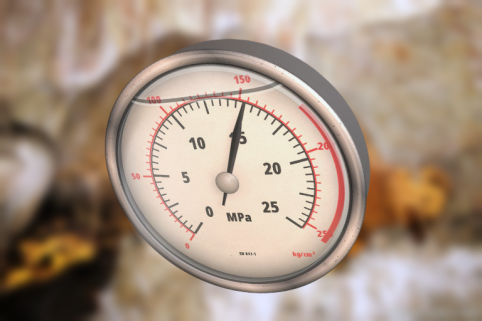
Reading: 15 MPa
